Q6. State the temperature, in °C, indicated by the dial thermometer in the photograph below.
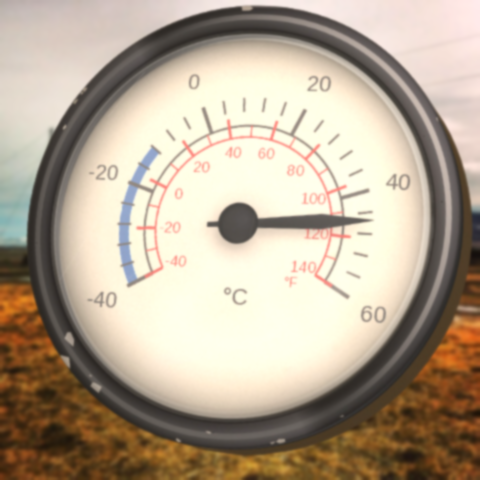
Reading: 46 °C
